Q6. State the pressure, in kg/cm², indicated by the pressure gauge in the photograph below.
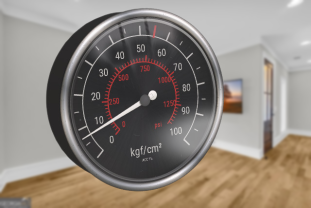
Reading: 7.5 kg/cm²
